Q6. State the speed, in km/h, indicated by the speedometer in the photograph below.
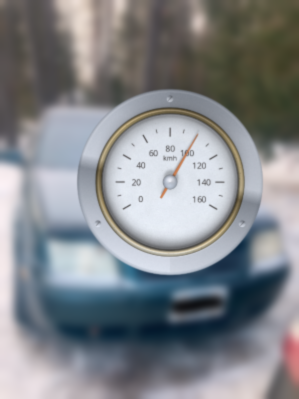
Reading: 100 km/h
